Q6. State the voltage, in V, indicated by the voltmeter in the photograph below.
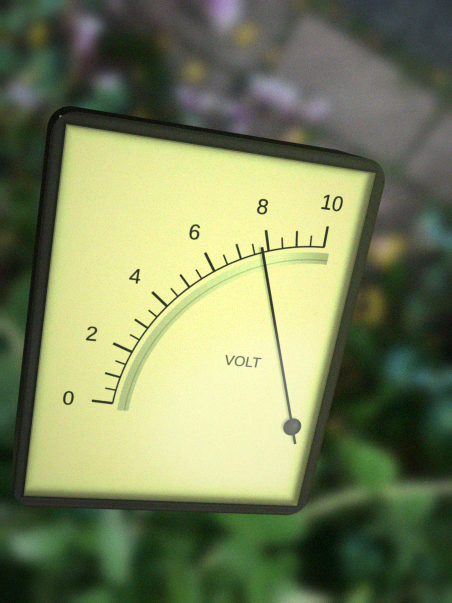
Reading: 7.75 V
